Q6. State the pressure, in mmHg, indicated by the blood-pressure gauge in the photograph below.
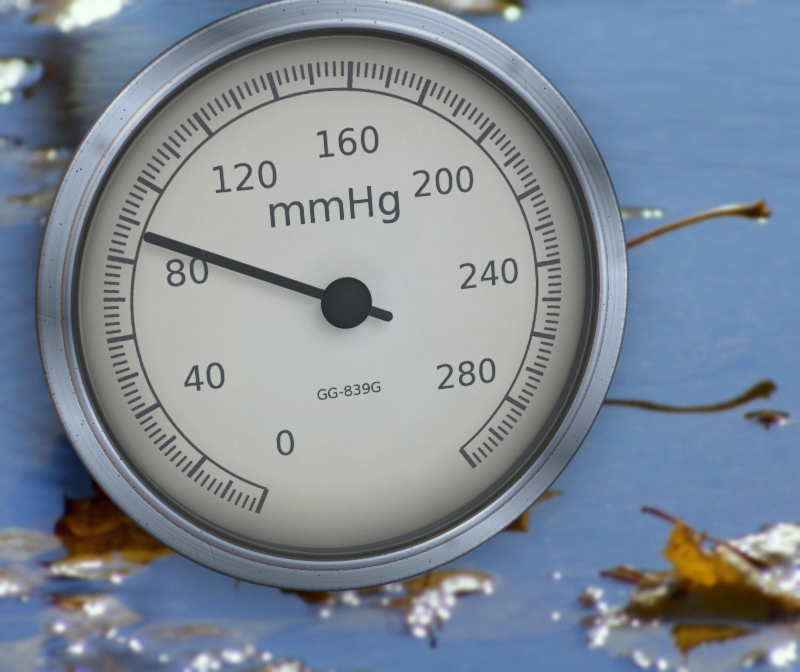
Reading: 88 mmHg
